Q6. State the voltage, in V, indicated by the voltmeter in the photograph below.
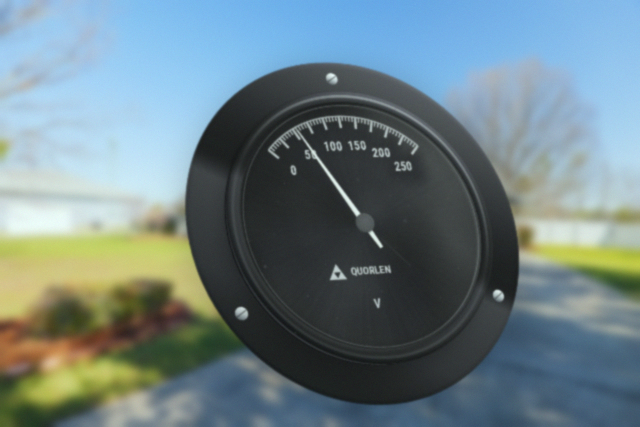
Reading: 50 V
